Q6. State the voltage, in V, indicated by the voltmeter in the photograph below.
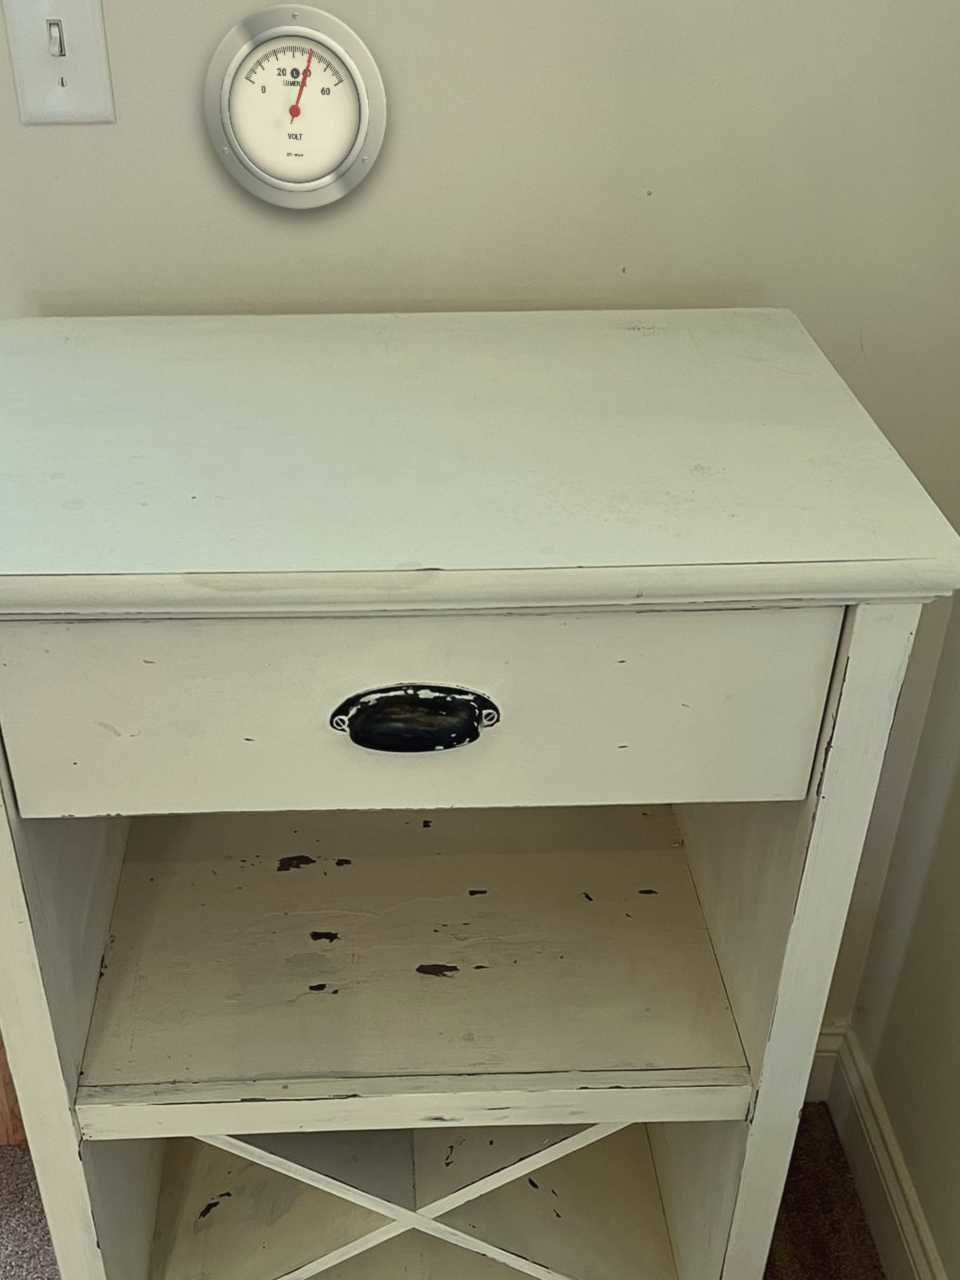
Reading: 40 V
